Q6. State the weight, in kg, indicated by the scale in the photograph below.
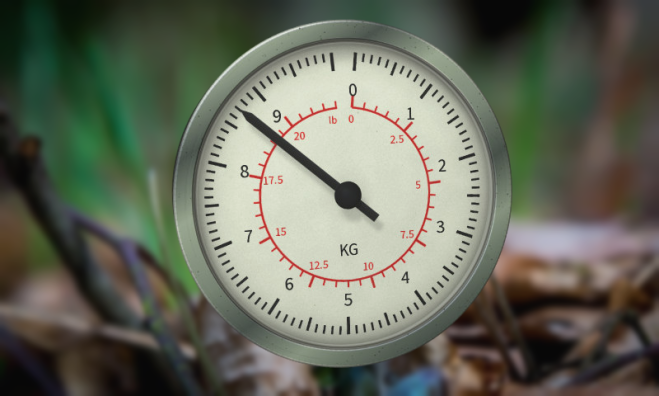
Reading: 8.7 kg
